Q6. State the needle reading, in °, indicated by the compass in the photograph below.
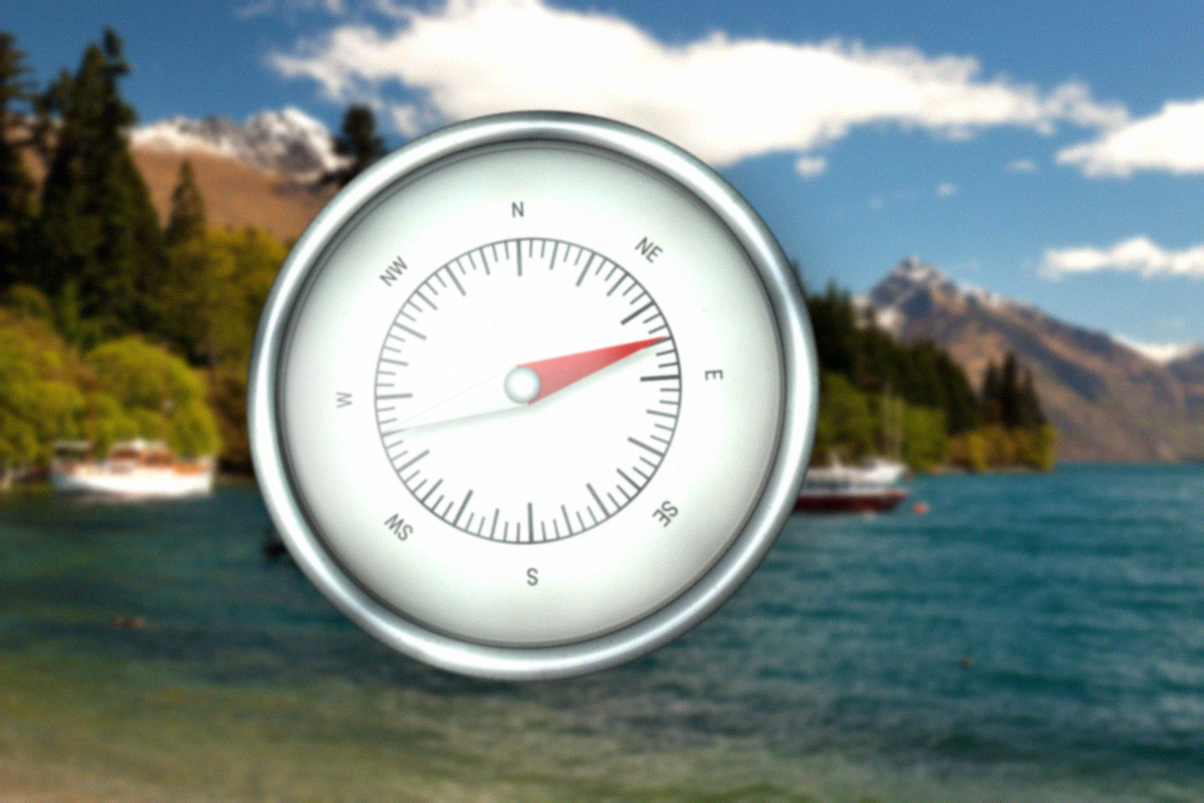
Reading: 75 °
